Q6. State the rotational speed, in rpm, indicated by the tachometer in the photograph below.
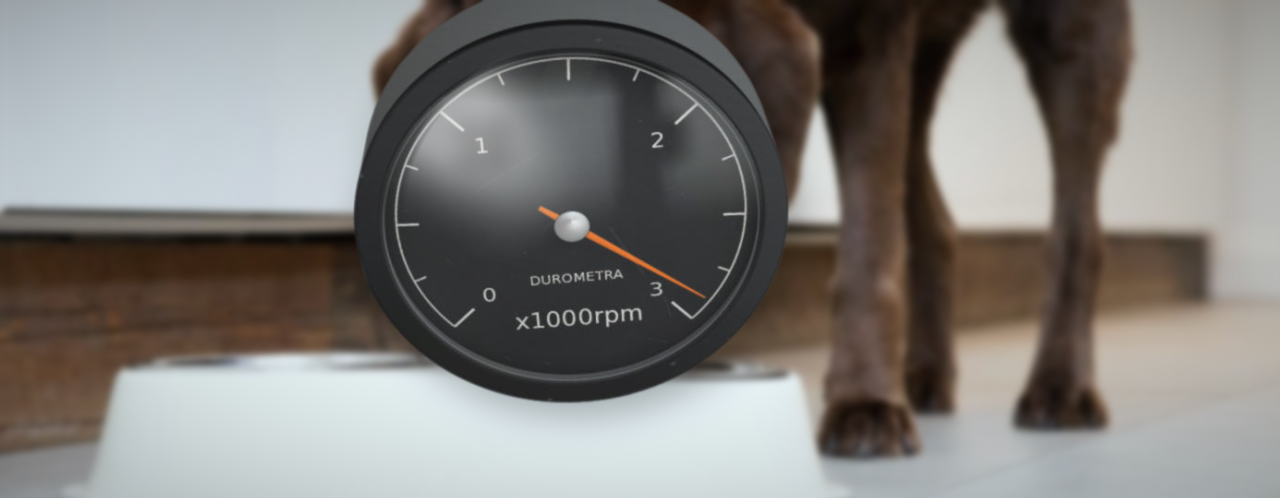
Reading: 2875 rpm
